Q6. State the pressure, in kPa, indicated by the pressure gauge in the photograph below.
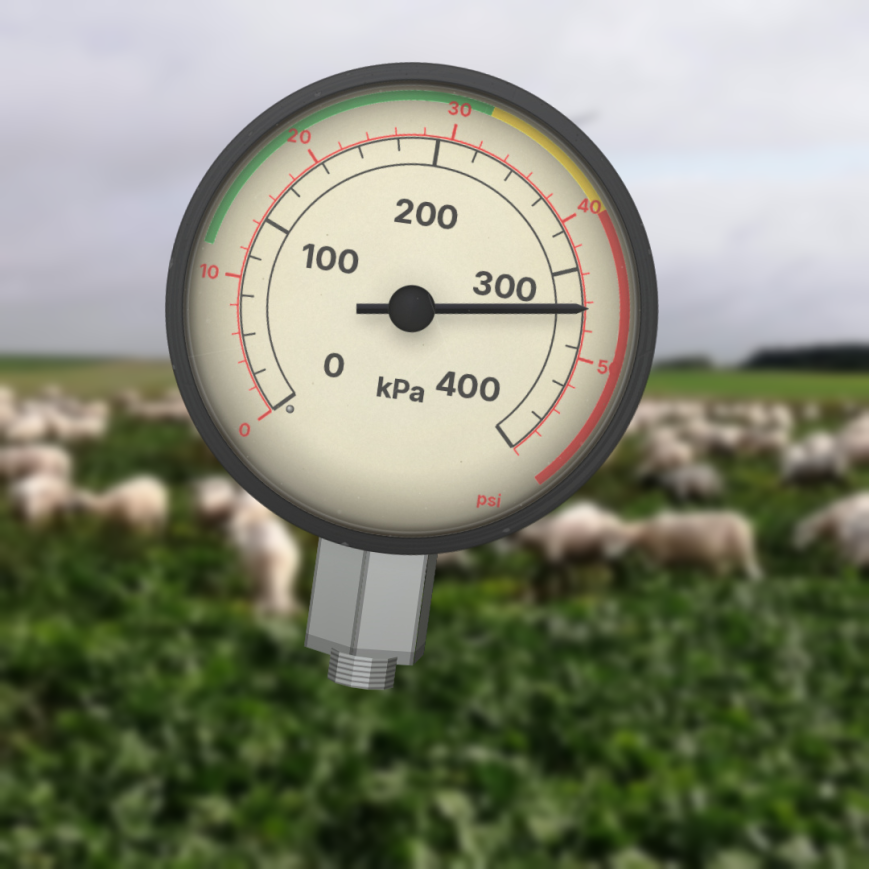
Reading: 320 kPa
